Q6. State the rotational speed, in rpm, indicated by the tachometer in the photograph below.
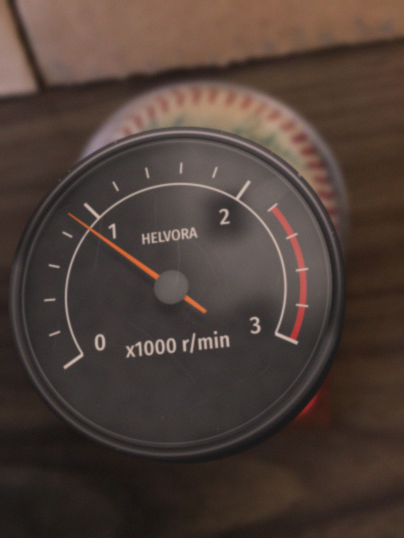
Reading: 900 rpm
